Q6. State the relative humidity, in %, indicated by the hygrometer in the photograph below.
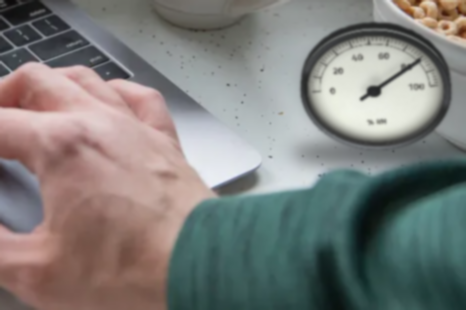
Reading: 80 %
